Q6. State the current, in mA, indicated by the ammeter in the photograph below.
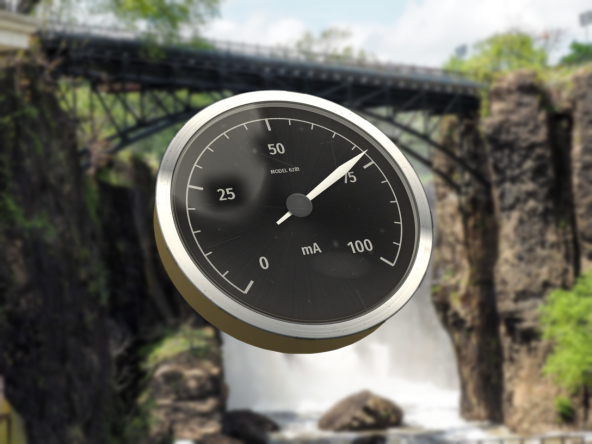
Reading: 72.5 mA
